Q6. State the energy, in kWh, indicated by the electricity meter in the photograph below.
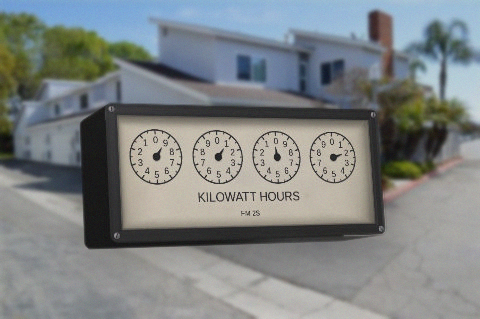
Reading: 9102 kWh
